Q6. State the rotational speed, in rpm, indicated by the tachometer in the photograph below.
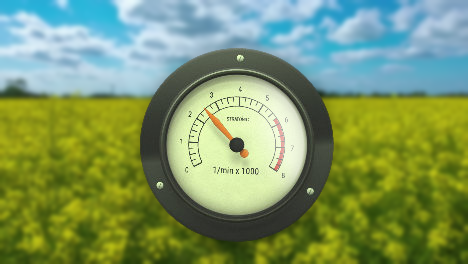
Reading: 2500 rpm
